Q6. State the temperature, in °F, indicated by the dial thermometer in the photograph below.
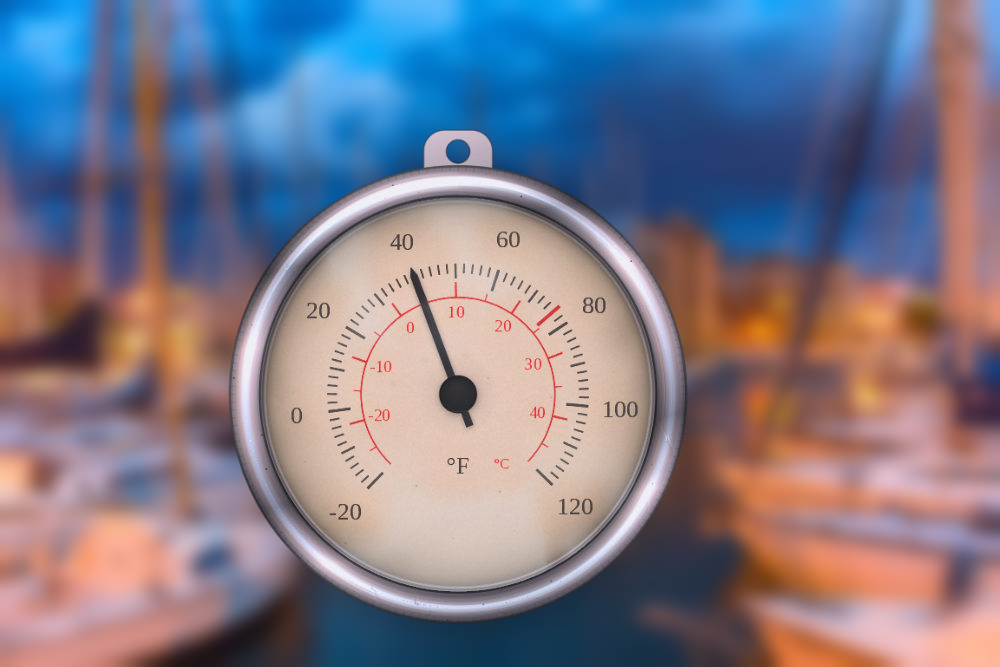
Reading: 40 °F
